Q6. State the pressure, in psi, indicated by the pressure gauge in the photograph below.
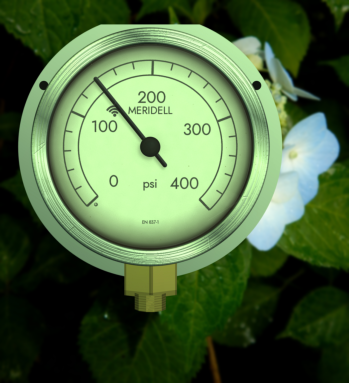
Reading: 140 psi
